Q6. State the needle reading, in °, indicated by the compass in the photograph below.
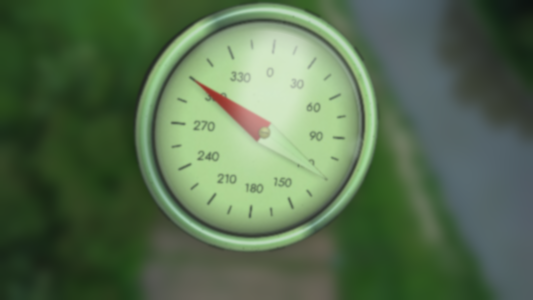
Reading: 300 °
